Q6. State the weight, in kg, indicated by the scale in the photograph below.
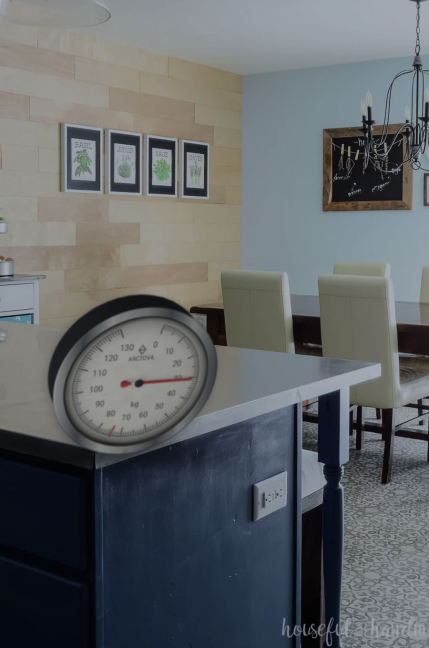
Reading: 30 kg
